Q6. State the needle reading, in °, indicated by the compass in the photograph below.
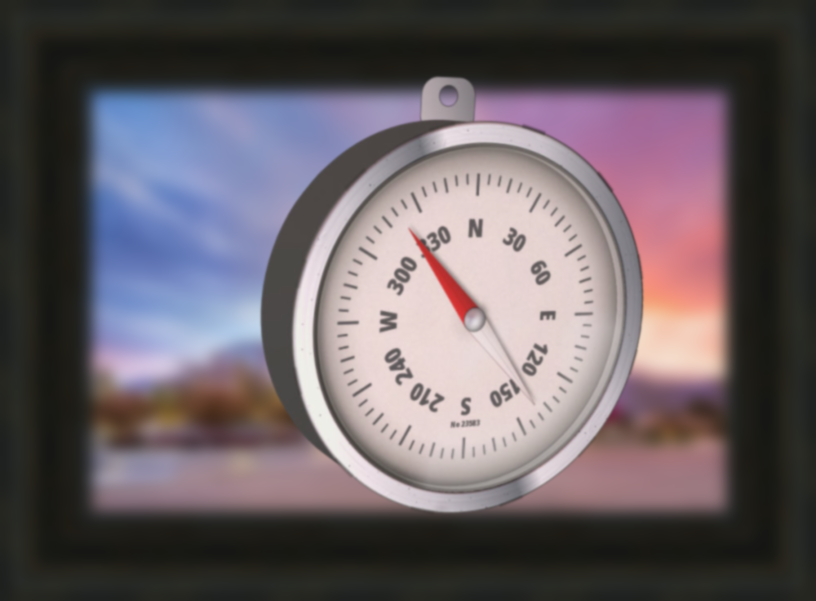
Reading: 320 °
